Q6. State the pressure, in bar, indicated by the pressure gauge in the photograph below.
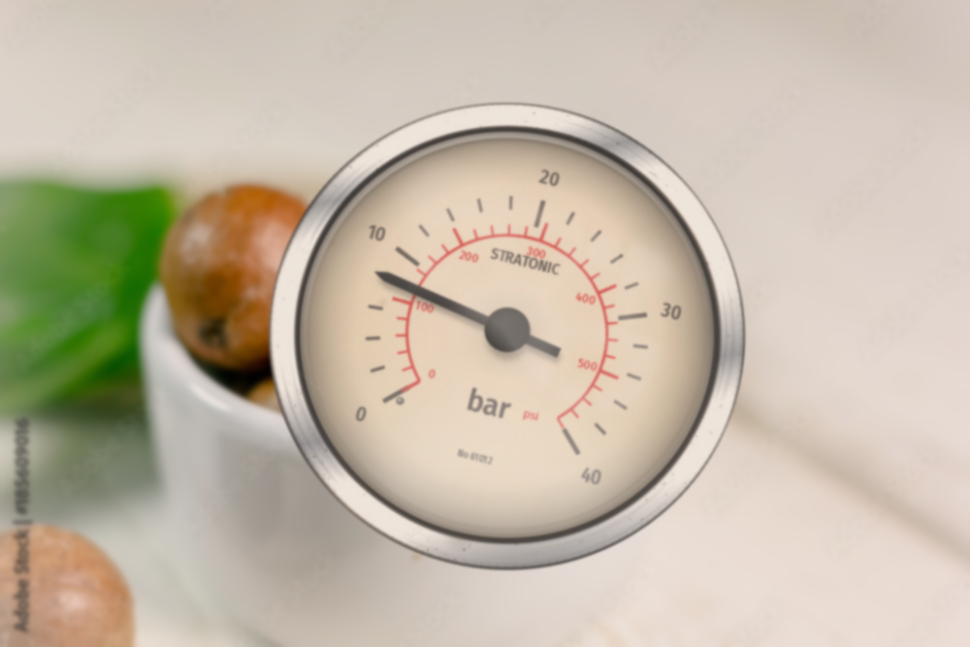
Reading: 8 bar
